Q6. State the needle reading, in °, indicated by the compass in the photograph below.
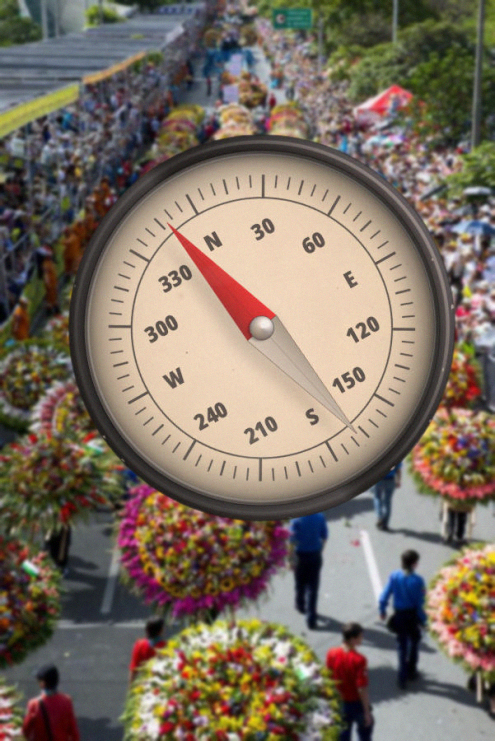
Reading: 347.5 °
